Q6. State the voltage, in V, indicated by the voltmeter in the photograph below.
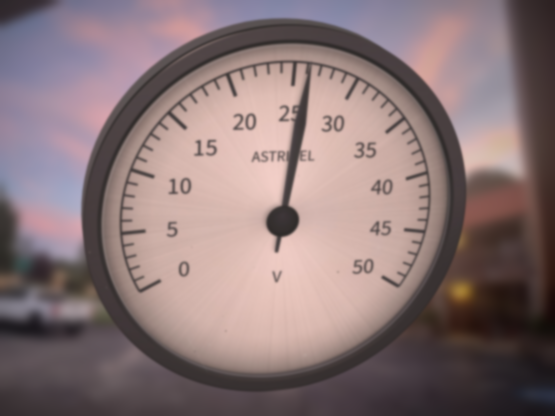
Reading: 26 V
